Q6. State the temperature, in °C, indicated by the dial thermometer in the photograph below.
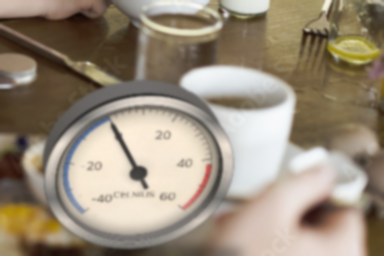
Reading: 0 °C
